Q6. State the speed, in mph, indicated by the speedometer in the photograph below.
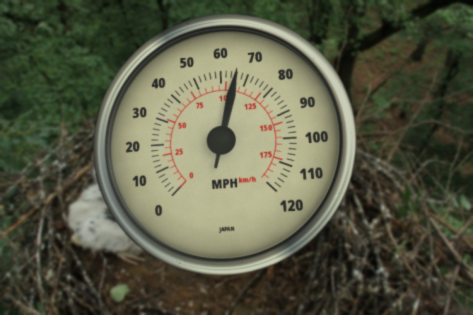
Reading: 66 mph
